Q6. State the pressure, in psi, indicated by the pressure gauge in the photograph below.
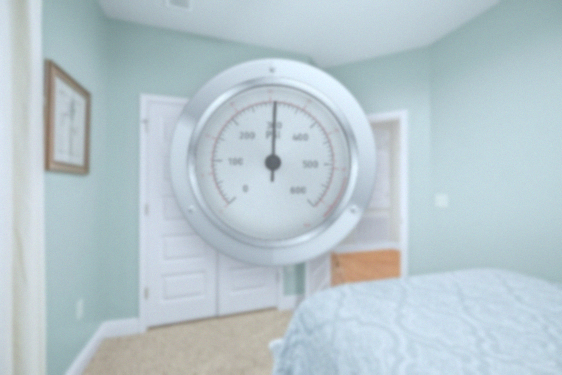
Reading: 300 psi
